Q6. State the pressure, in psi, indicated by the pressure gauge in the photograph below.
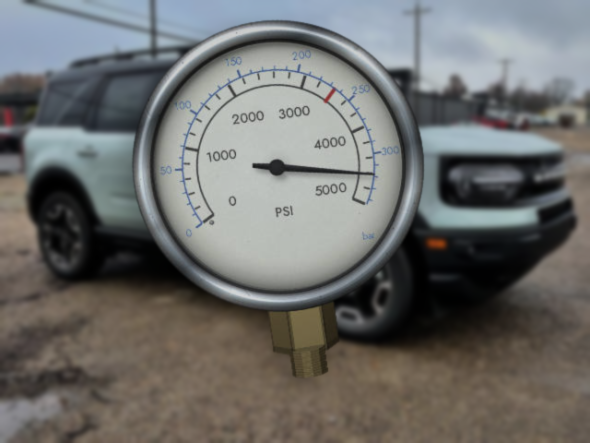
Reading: 4600 psi
